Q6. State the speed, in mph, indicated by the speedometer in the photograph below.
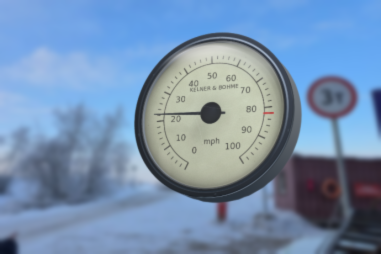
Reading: 22 mph
